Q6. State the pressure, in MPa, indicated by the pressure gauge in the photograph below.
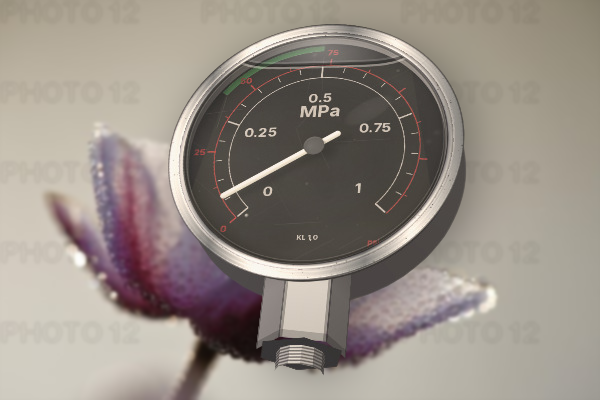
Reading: 0.05 MPa
